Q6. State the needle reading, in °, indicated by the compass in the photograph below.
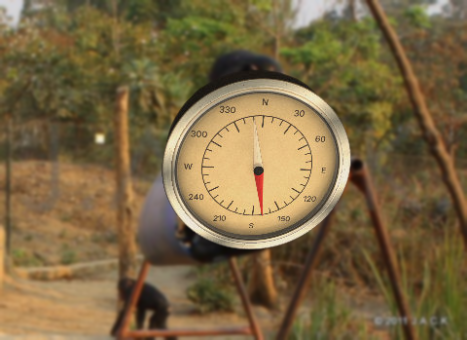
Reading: 170 °
